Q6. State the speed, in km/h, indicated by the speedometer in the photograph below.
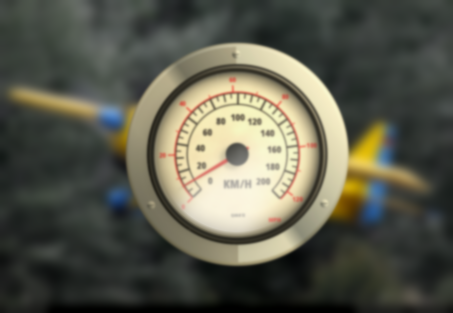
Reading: 10 km/h
